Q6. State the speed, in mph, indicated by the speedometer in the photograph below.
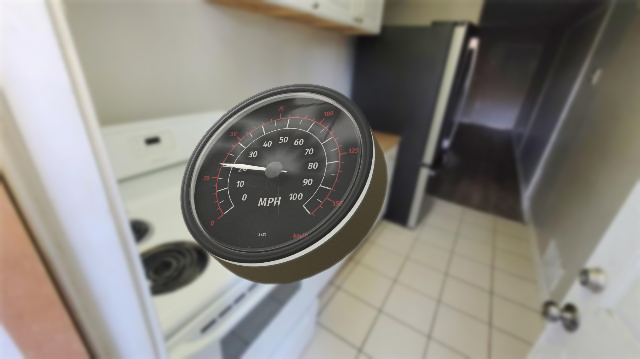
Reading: 20 mph
